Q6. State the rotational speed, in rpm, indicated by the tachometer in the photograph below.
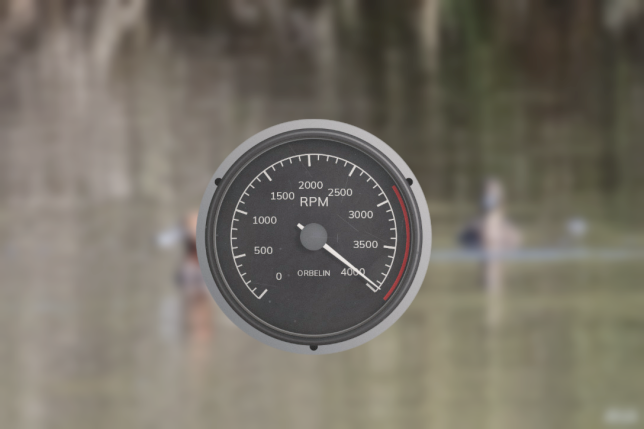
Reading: 3950 rpm
